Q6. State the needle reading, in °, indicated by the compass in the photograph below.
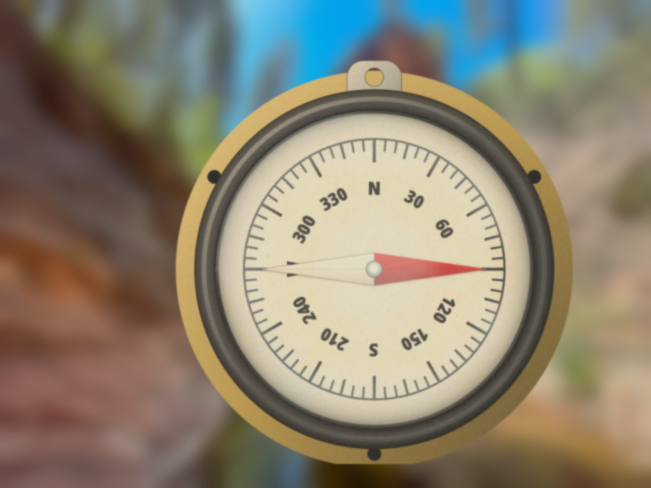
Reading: 90 °
